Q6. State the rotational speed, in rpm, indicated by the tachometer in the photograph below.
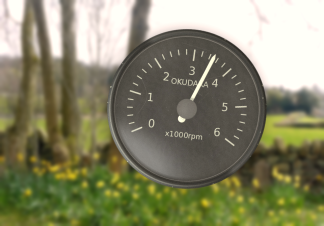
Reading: 3500 rpm
